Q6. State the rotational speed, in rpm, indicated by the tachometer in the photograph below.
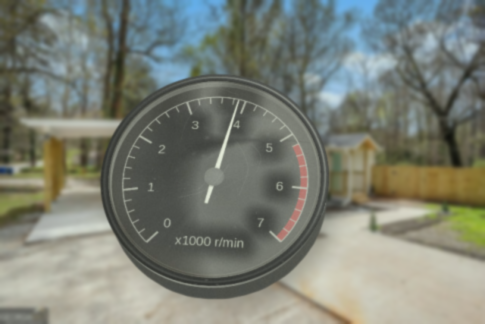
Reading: 3900 rpm
